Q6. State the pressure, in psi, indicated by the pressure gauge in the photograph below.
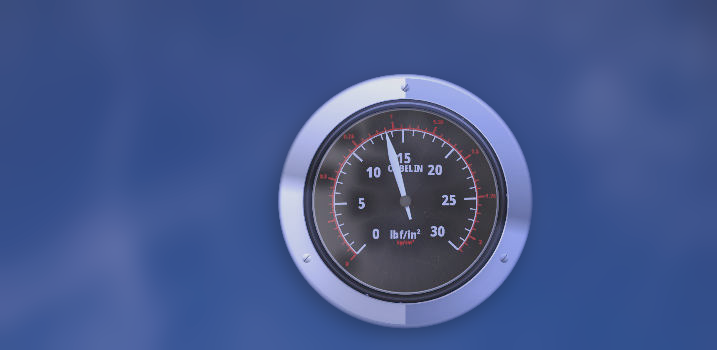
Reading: 13.5 psi
